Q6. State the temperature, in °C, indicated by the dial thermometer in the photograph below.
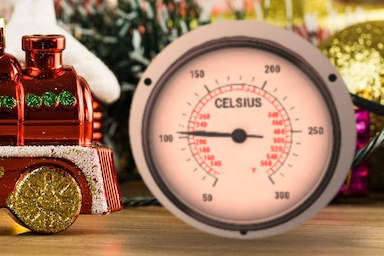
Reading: 105 °C
